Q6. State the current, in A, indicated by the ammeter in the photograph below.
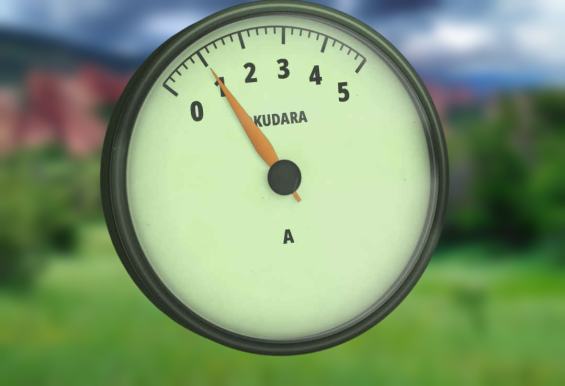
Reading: 1 A
